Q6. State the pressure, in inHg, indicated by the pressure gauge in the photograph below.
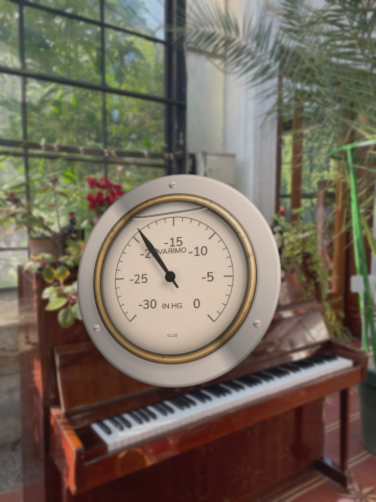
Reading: -19 inHg
